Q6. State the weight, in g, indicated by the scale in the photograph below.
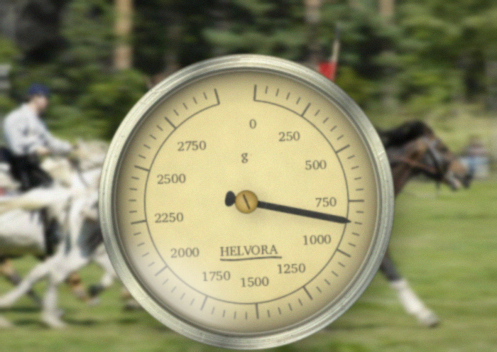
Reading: 850 g
